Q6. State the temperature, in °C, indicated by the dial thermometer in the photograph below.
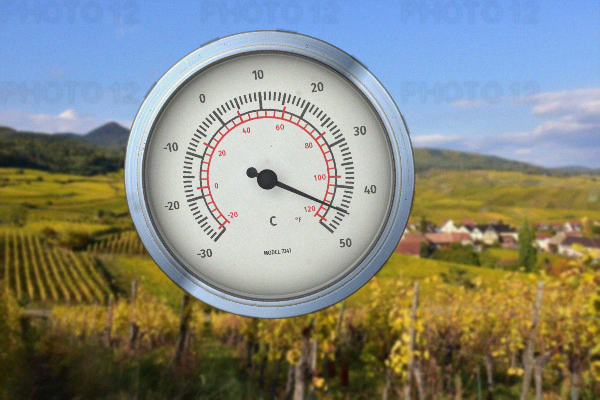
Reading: 45 °C
